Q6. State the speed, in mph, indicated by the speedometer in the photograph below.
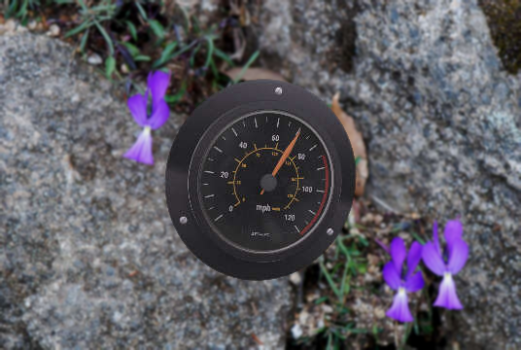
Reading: 70 mph
